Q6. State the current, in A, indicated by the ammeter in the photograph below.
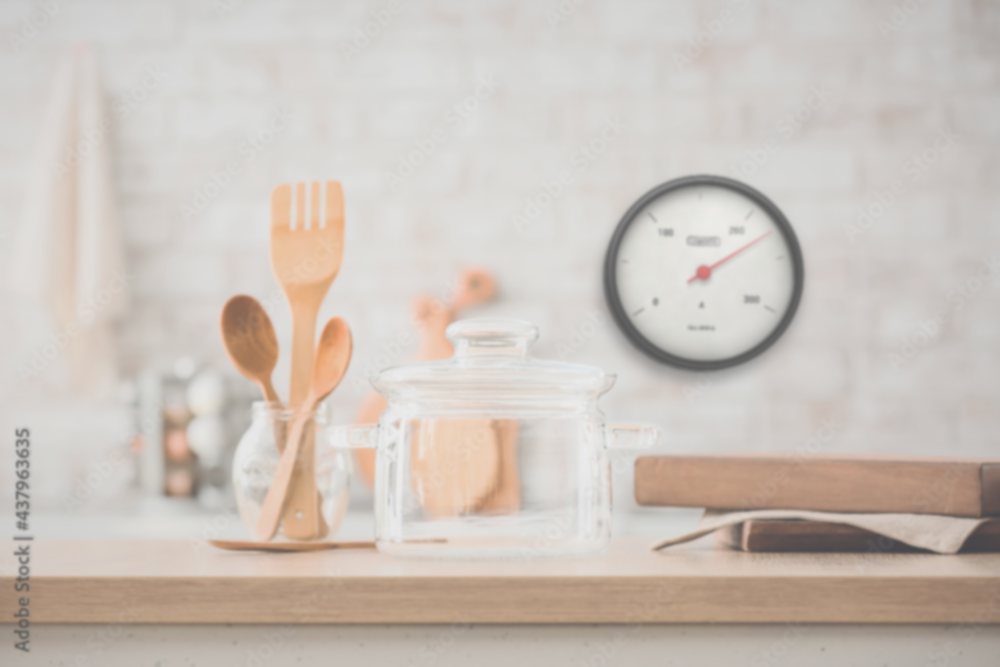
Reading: 225 A
